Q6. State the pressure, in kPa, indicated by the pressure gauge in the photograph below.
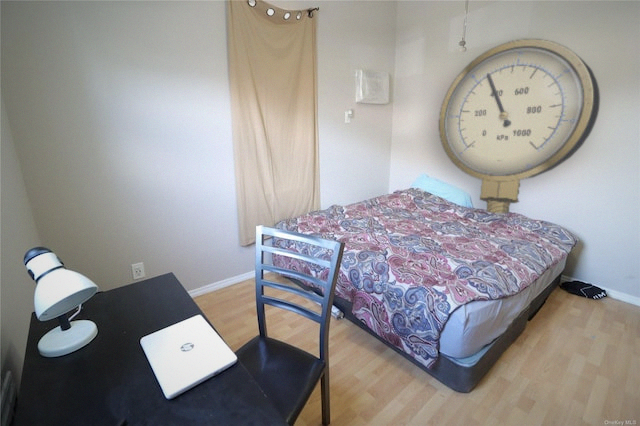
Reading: 400 kPa
